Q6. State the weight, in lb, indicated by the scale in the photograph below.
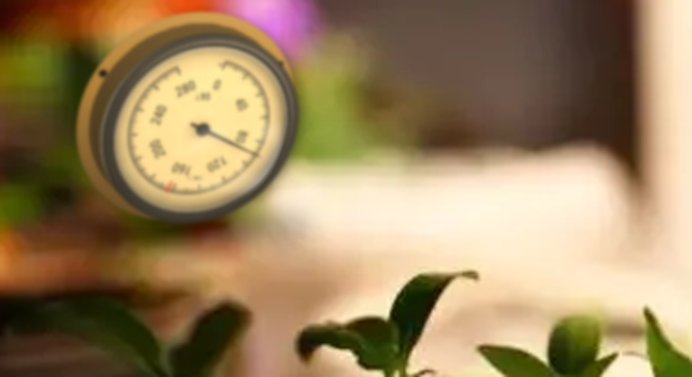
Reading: 90 lb
